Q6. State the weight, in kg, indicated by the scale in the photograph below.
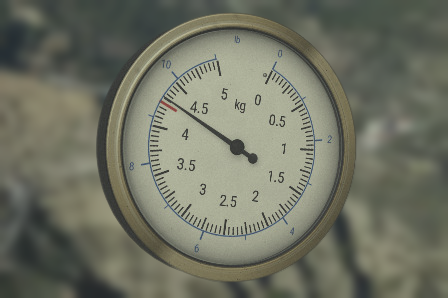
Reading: 4.3 kg
